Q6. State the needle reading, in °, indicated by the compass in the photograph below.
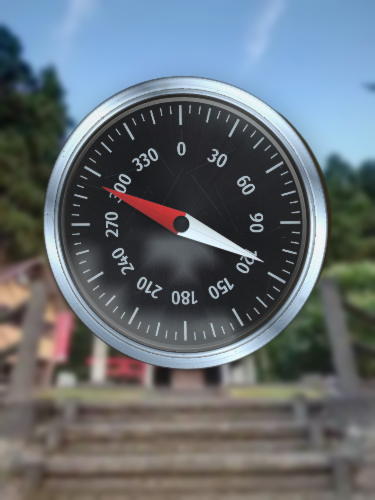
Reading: 295 °
